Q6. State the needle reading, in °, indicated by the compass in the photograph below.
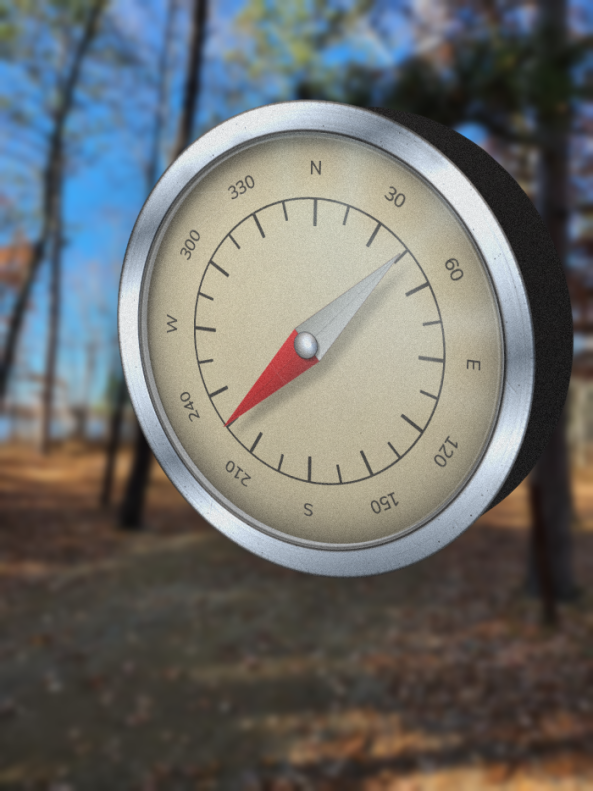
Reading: 225 °
